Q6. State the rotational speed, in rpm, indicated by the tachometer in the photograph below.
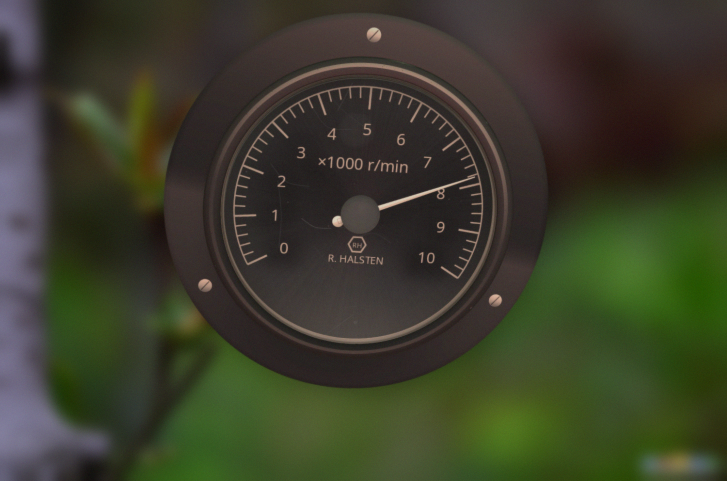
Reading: 7800 rpm
